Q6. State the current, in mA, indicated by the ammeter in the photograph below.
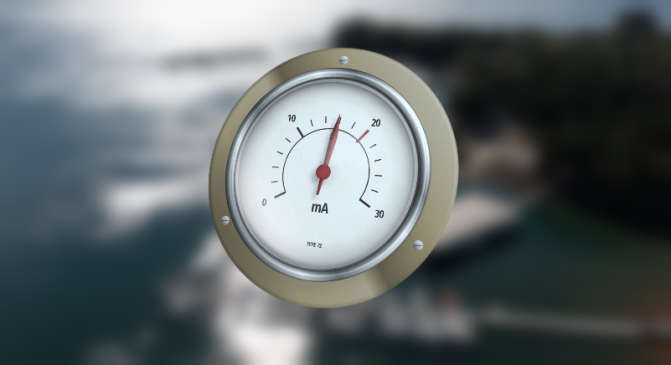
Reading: 16 mA
